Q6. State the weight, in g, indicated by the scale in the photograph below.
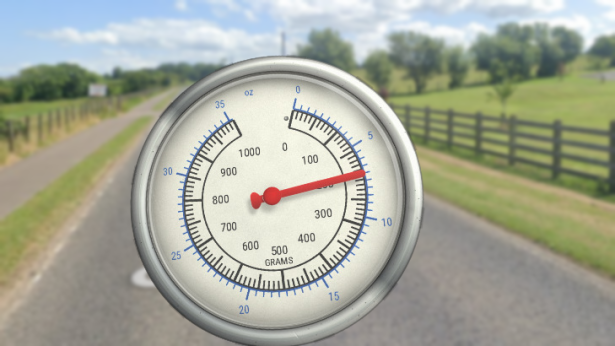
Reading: 200 g
